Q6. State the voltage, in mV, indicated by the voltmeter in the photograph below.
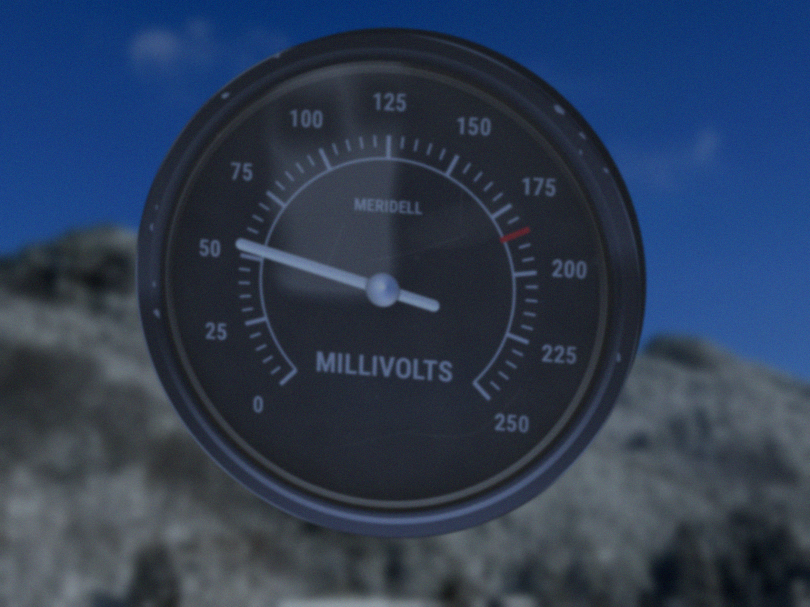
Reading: 55 mV
